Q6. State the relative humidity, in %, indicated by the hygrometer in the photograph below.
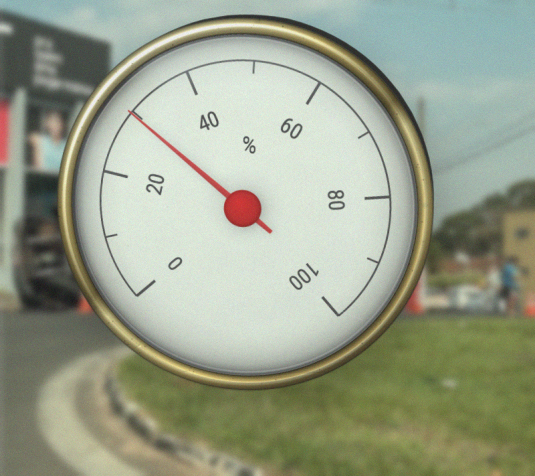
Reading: 30 %
